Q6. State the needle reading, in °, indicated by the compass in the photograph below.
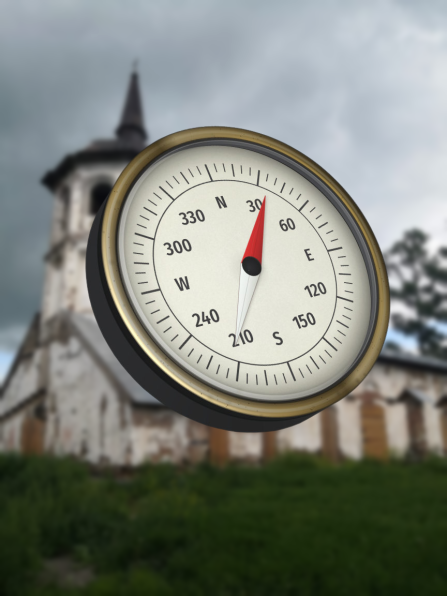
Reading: 35 °
